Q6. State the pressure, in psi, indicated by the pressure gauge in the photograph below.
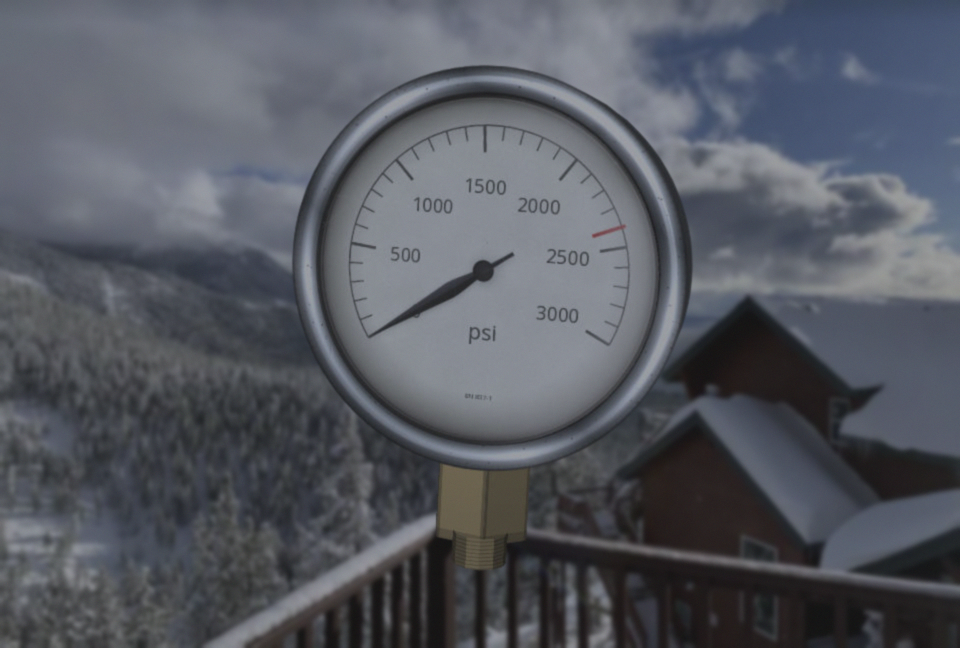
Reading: 0 psi
